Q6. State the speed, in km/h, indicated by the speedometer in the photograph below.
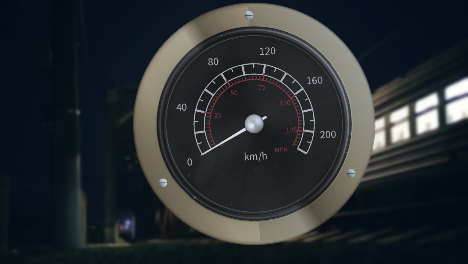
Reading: 0 km/h
